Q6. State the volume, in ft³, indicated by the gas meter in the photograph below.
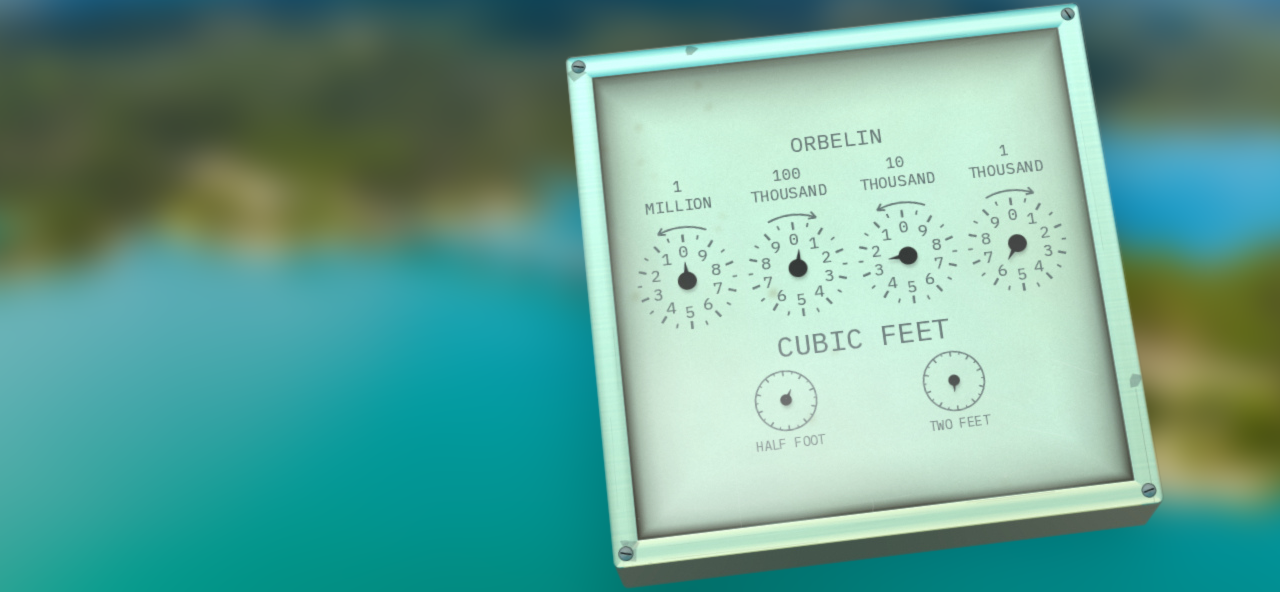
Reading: 2600 ft³
